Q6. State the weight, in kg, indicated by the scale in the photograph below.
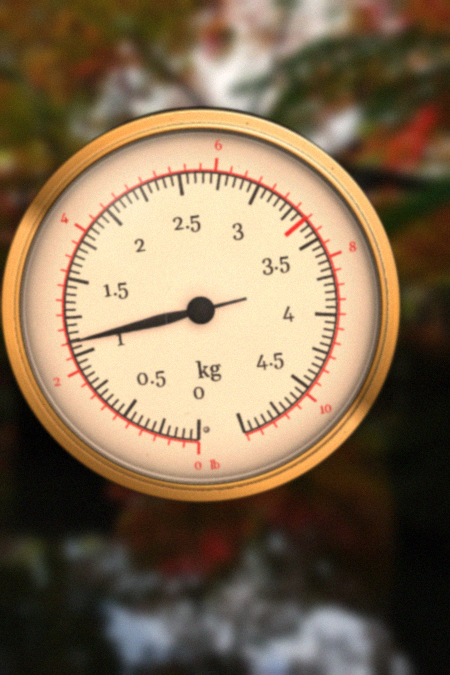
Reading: 1.1 kg
